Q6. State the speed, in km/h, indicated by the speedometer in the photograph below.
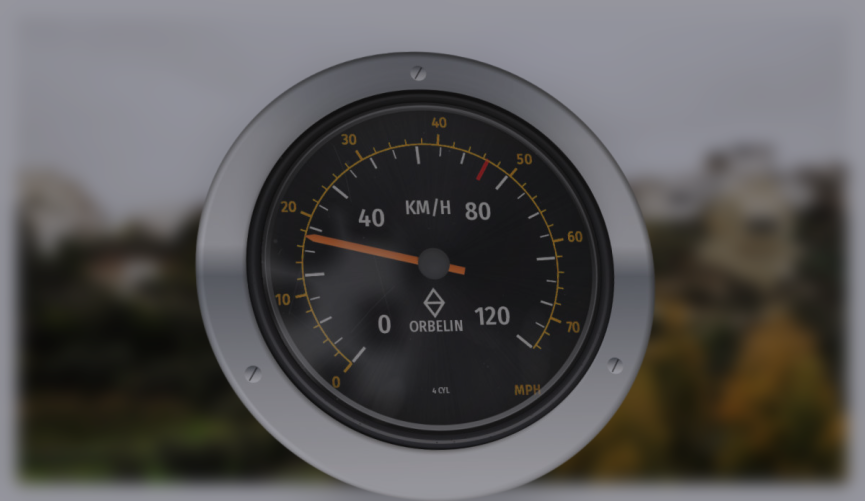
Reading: 27.5 km/h
